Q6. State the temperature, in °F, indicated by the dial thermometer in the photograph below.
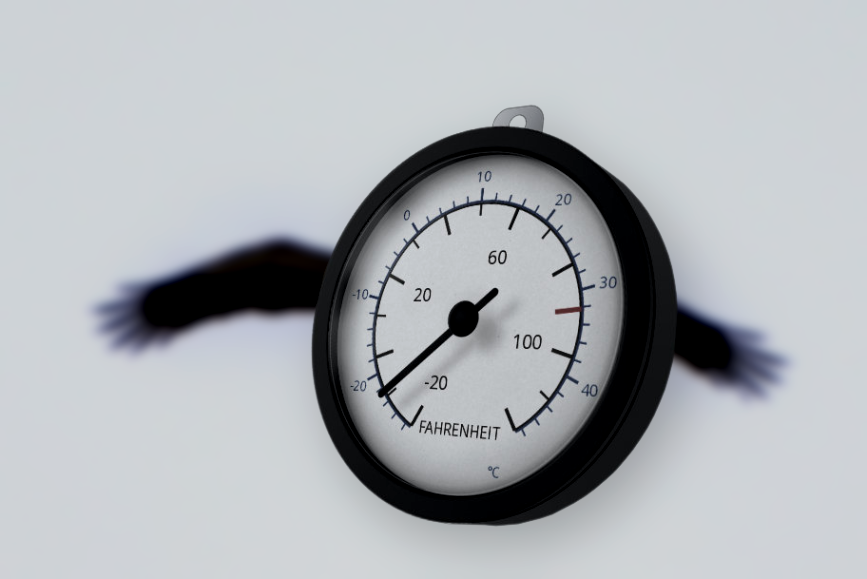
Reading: -10 °F
